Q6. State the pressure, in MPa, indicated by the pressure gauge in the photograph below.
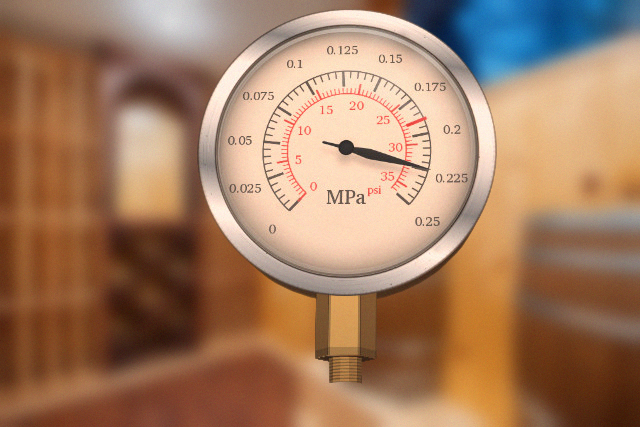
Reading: 0.225 MPa
